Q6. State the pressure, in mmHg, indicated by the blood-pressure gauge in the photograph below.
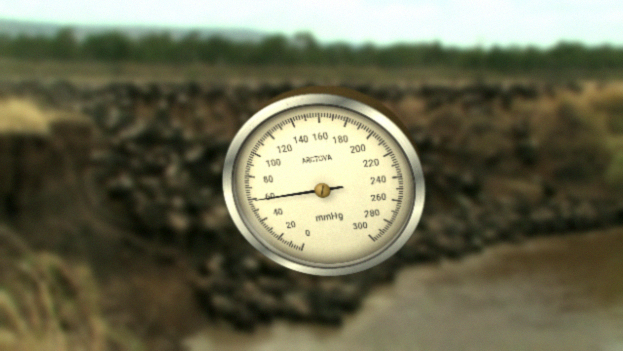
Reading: 60 mmHg
